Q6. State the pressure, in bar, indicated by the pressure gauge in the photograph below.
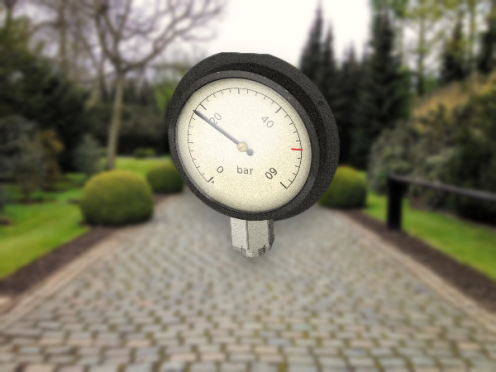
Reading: 18 bar
